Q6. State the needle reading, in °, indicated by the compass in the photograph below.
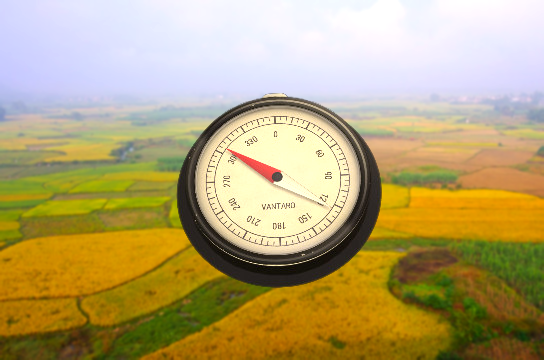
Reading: 305 °
